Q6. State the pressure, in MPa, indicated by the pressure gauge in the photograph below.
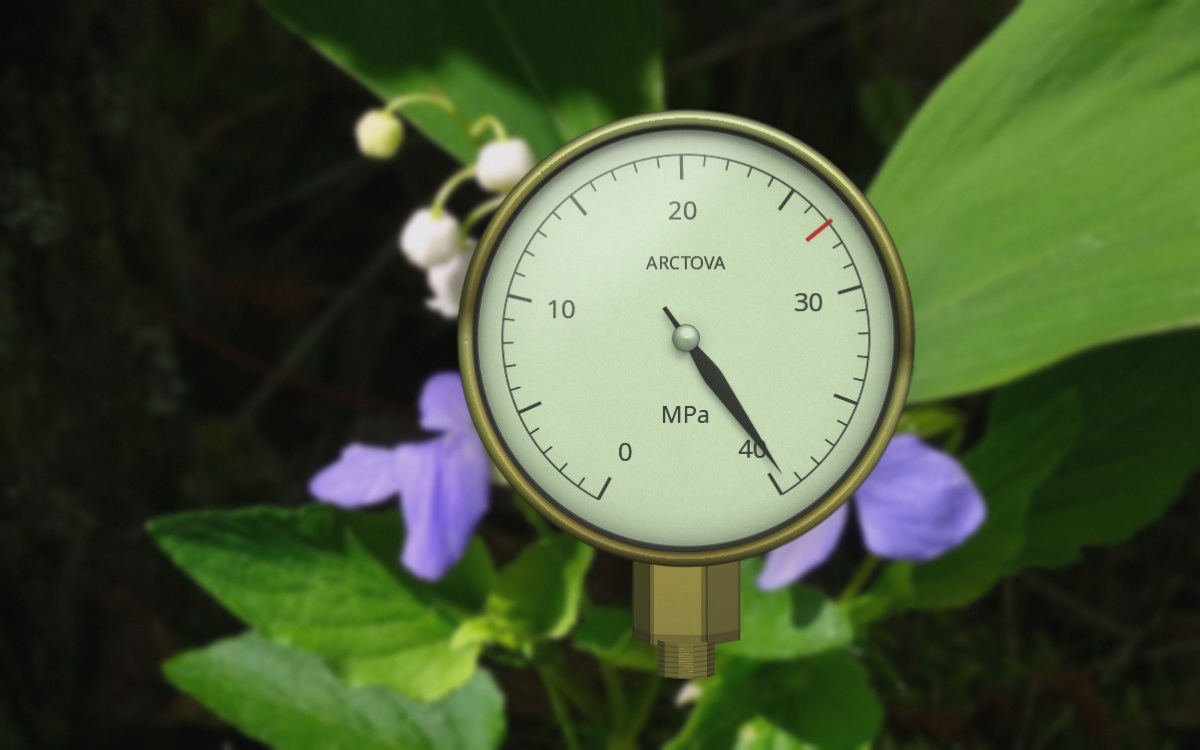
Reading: 39.5 MPa
